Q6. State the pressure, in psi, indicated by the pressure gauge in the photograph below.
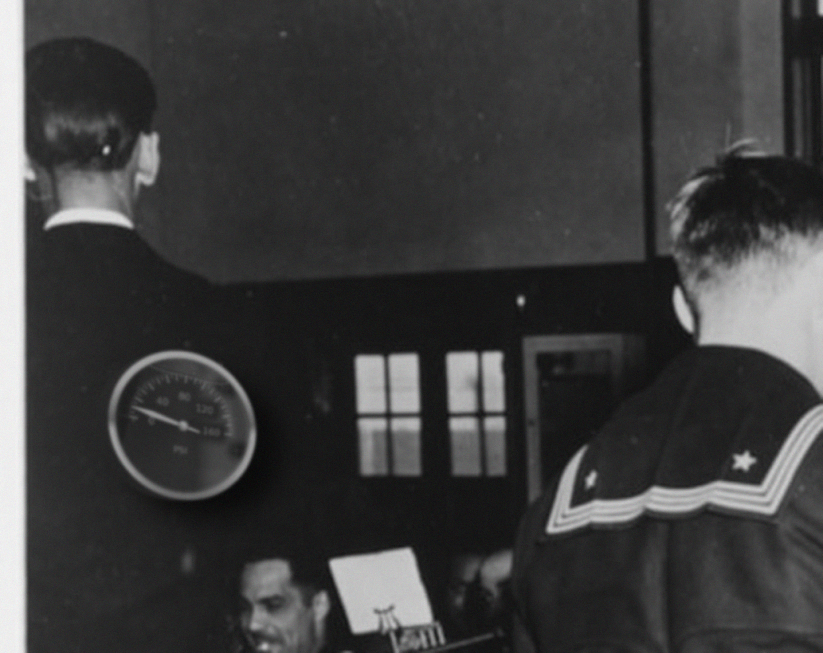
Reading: 10 psi
